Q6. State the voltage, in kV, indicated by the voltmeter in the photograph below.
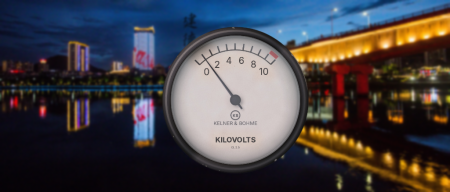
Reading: 1 kV
